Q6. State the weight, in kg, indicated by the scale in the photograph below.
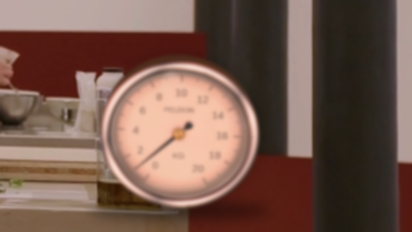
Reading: 1 kg
